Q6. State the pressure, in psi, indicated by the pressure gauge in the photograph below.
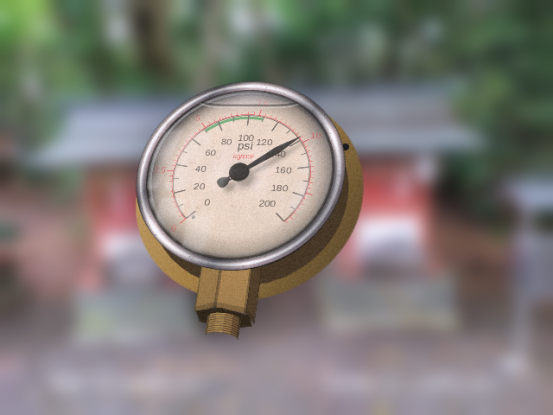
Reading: 140 psi
